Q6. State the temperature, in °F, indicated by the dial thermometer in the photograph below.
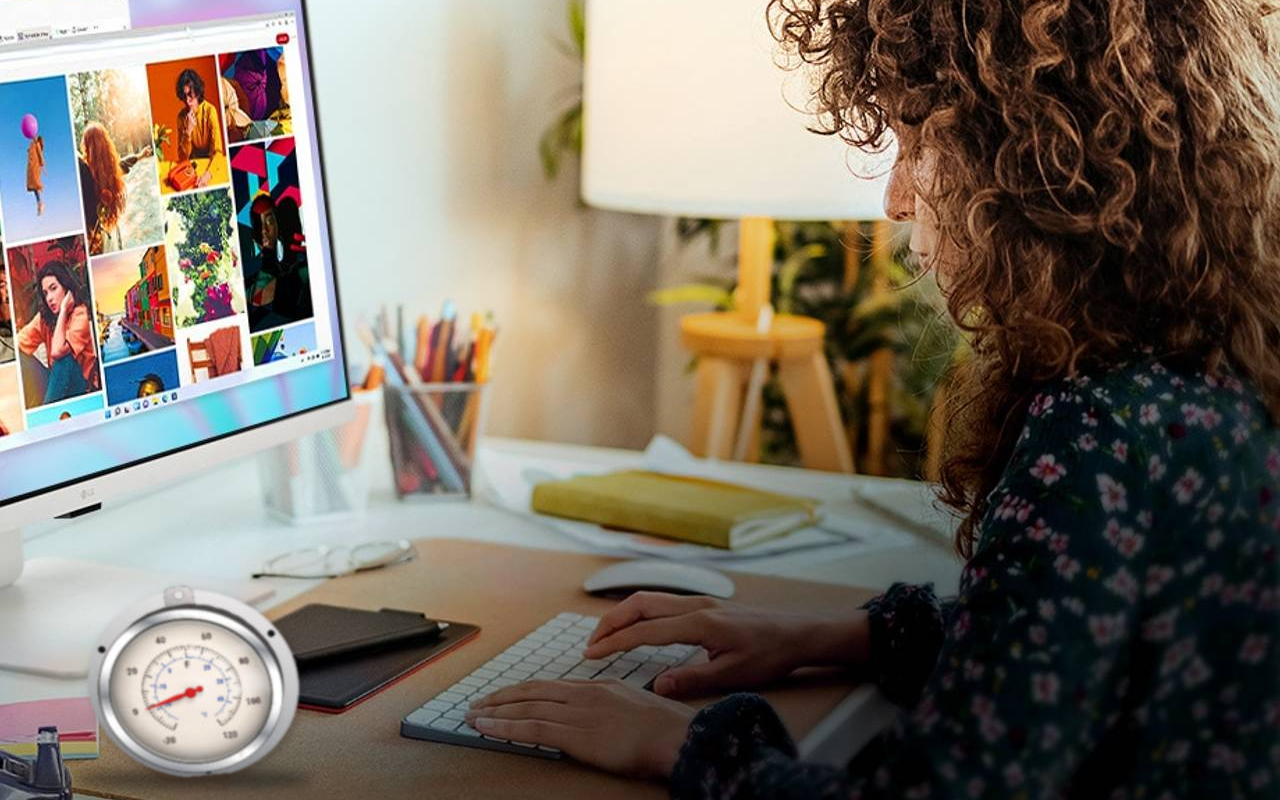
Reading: 0 °F
